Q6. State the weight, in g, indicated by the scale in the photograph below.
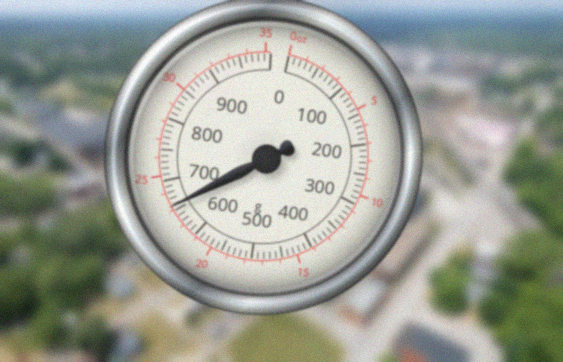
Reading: 660 g
